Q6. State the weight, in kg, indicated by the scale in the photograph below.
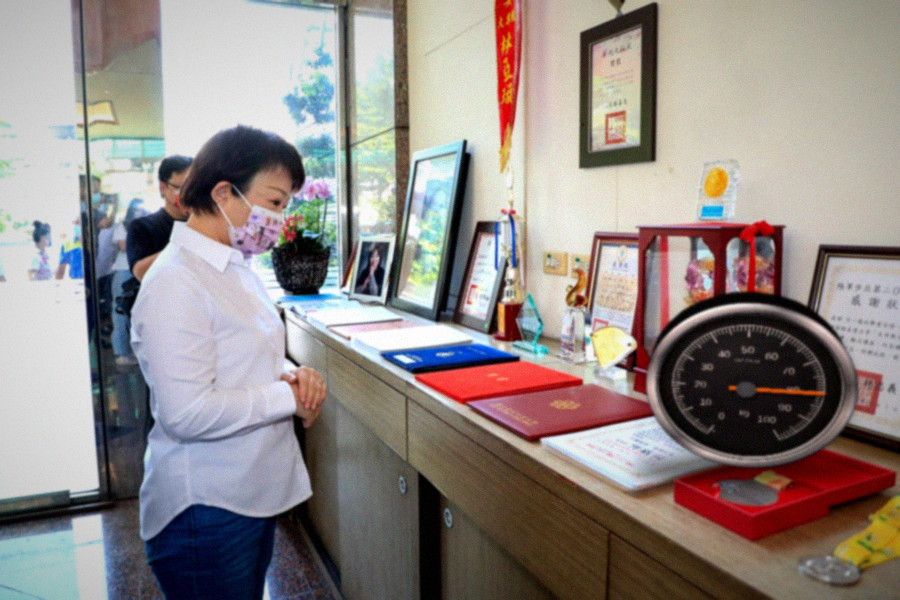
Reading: 80 kg
